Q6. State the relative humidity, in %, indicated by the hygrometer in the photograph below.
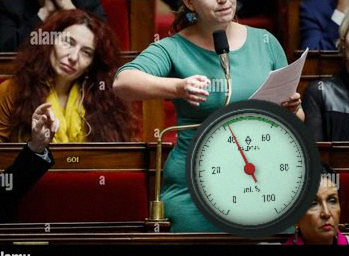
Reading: 42 %
